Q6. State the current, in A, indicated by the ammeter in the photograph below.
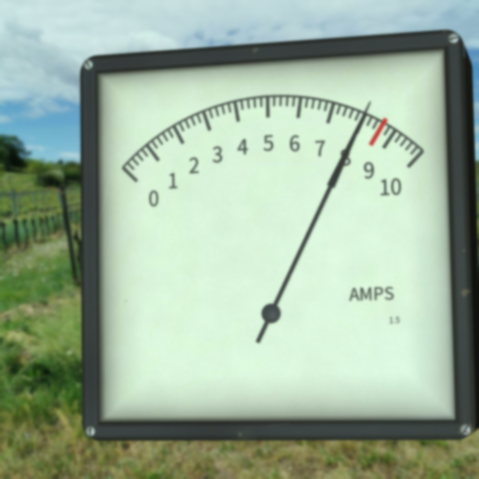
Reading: 8 A
